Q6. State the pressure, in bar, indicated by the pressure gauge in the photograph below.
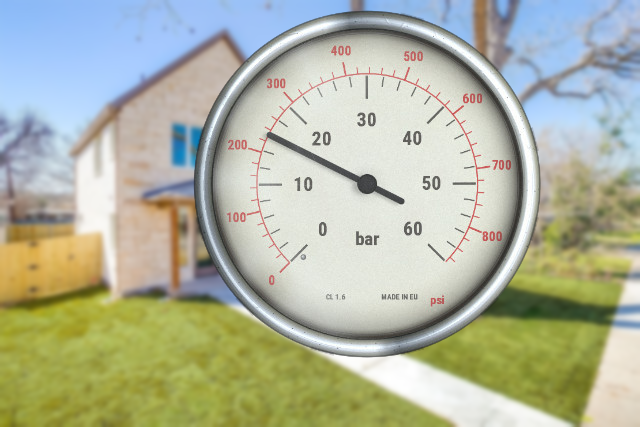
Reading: 16 bar
